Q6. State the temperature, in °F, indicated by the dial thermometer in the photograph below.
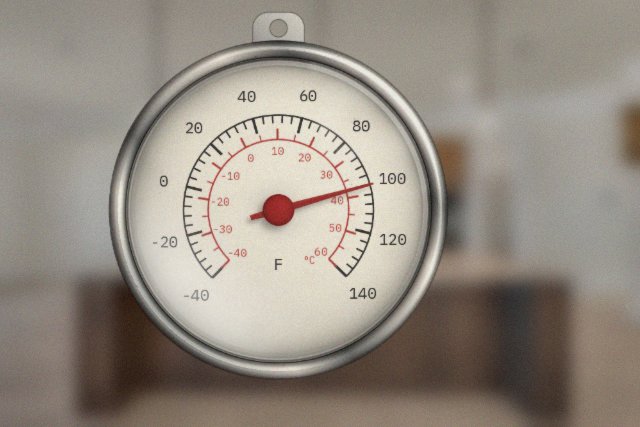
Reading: 100 °F
